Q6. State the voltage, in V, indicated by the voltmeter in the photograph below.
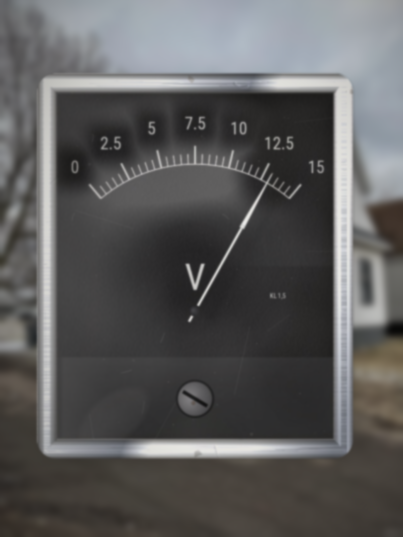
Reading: 13 V
